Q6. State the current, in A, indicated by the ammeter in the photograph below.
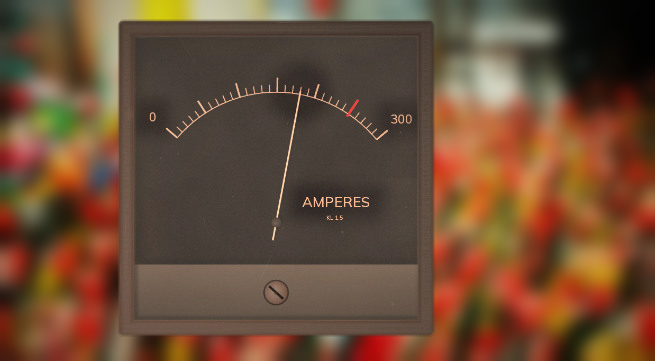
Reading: 180 A
